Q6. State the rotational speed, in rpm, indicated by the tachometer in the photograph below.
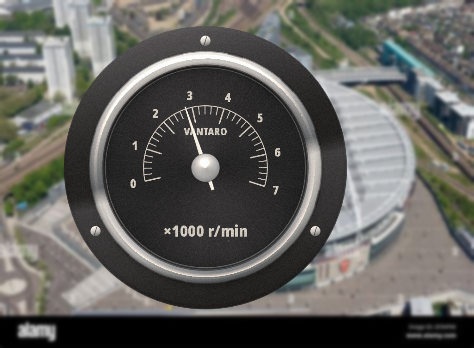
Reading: 2800 rpm
